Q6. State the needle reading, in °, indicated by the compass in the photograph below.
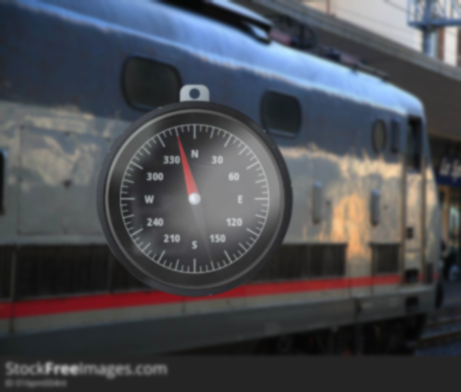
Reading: 345 °
